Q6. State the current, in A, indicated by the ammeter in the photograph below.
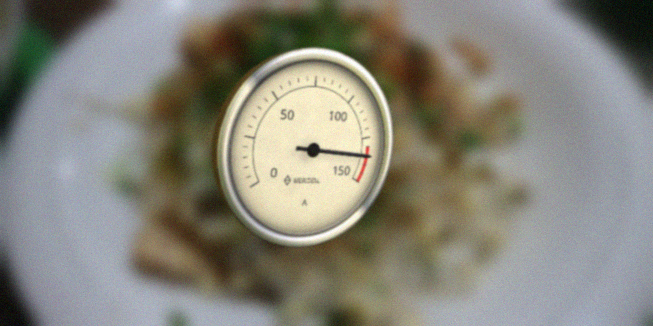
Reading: 135 A
